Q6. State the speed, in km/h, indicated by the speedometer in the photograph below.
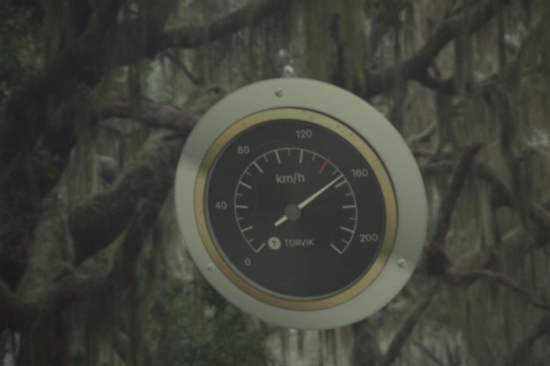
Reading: 155 km/h
